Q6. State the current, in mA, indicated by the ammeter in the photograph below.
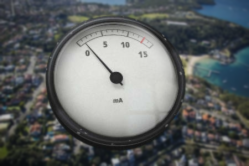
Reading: 1 mA
